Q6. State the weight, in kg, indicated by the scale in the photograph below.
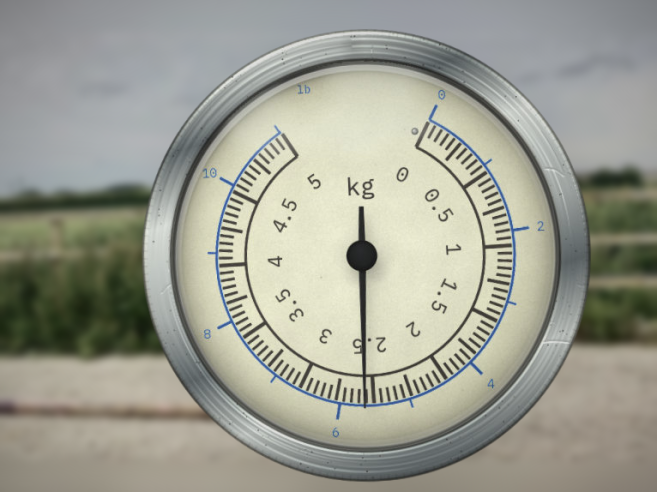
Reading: 2.55 kg
